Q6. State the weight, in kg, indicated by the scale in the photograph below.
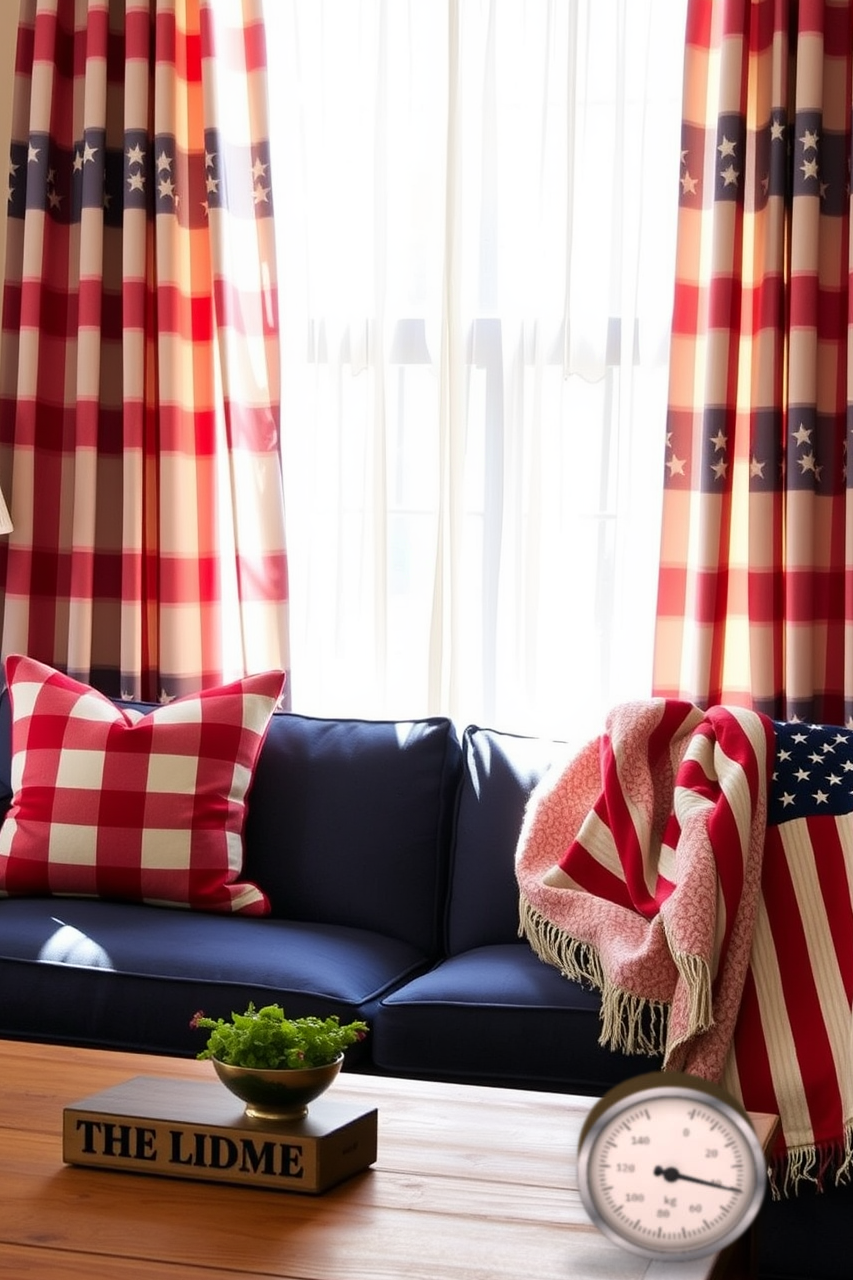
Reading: 40 kg
